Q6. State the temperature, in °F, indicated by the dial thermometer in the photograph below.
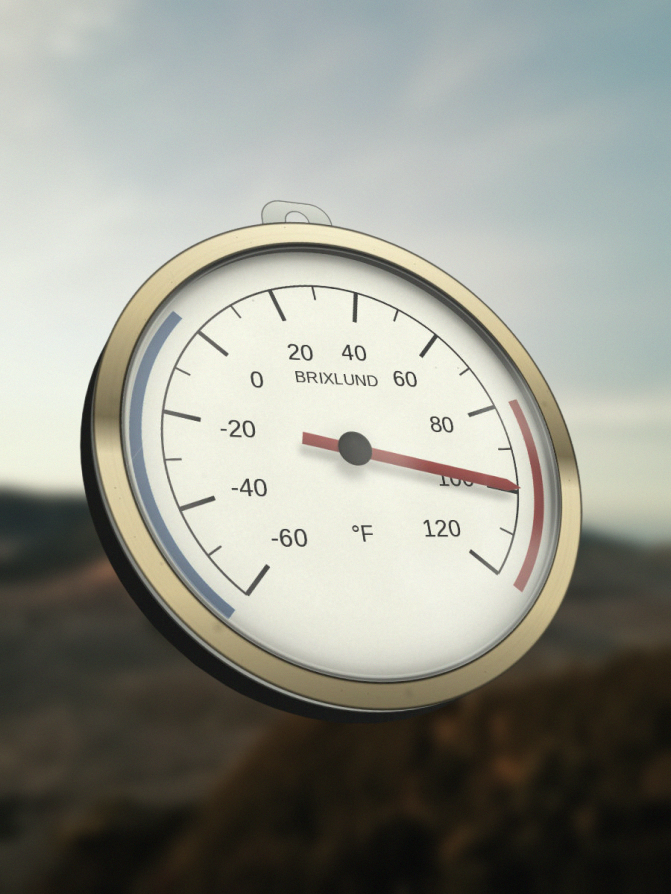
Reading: 100 °F
